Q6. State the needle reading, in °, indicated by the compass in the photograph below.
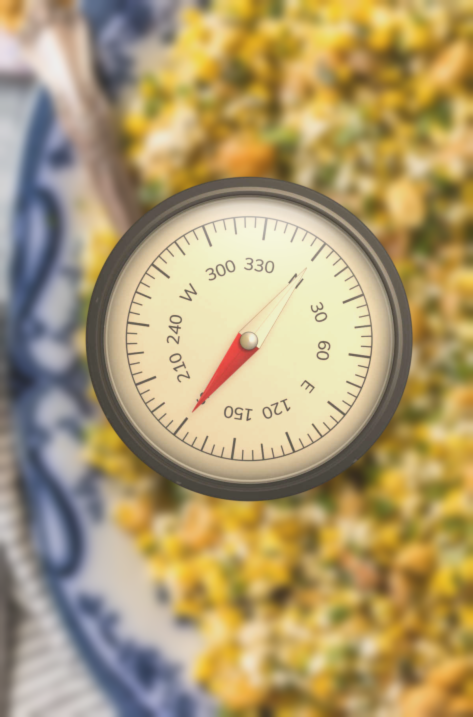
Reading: 180 °
